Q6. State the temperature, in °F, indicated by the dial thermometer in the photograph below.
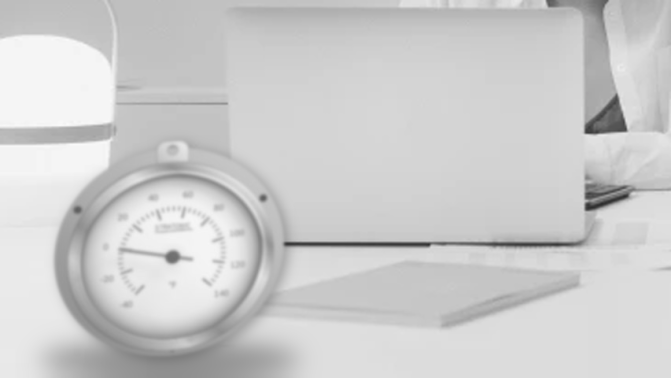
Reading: 0 °F
